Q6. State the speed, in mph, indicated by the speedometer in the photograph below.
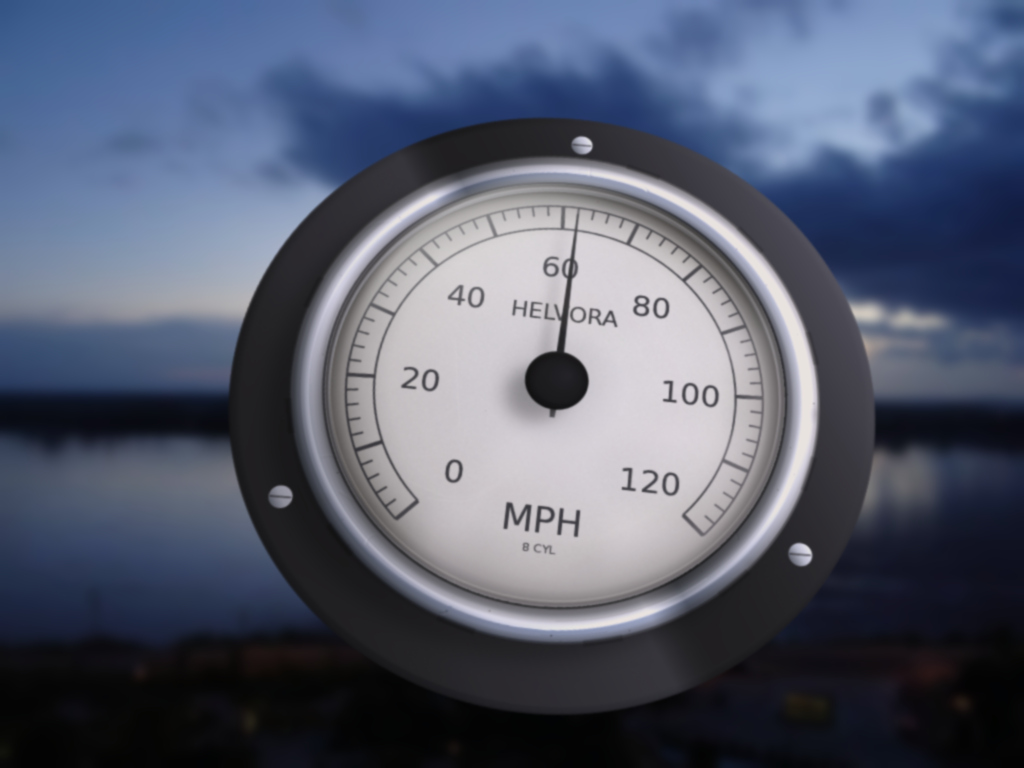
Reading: 62 mph
